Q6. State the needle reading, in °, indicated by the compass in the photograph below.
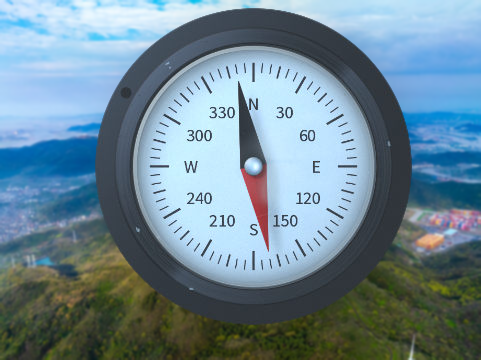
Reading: 170 °
